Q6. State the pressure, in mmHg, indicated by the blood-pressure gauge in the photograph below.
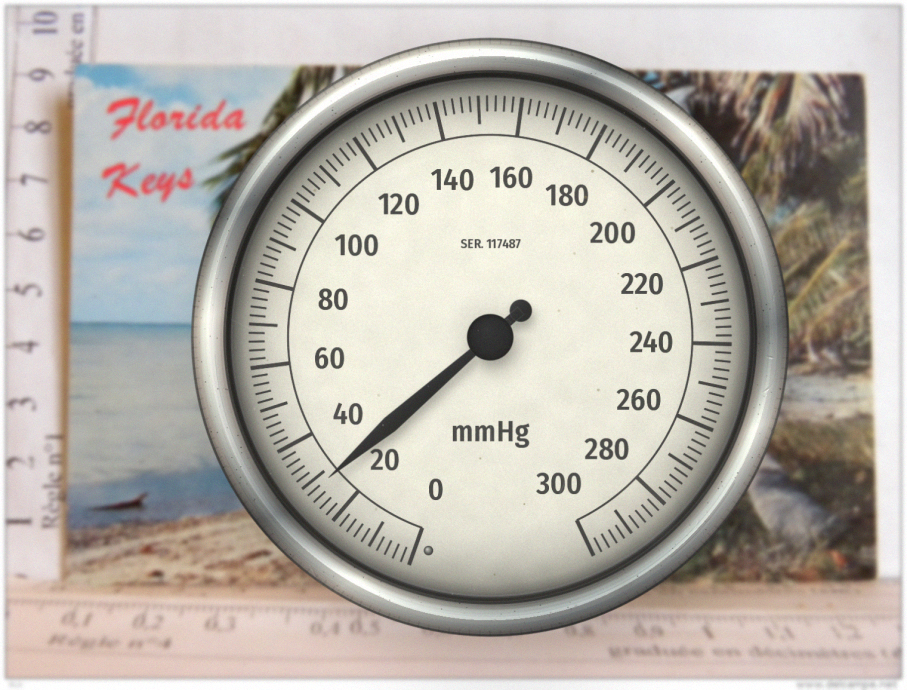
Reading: 28 mmHg
